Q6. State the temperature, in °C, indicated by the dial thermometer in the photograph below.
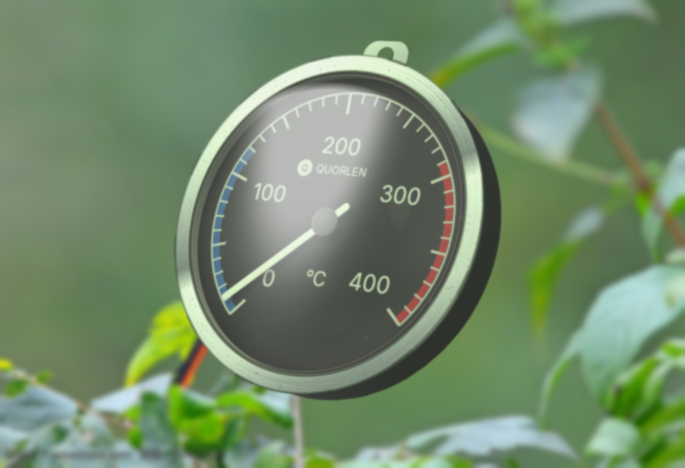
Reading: 10 °C
